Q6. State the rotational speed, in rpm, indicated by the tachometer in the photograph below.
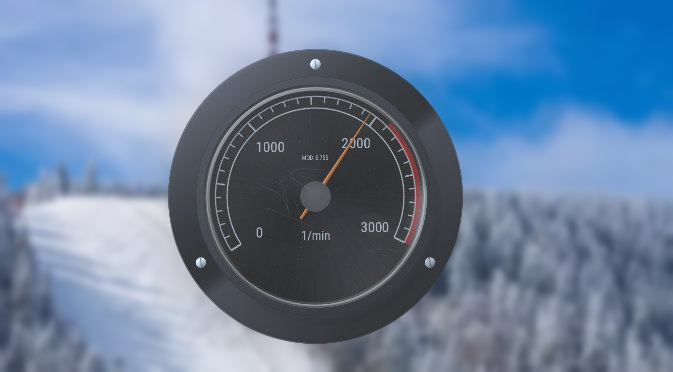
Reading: 1950 rpm
